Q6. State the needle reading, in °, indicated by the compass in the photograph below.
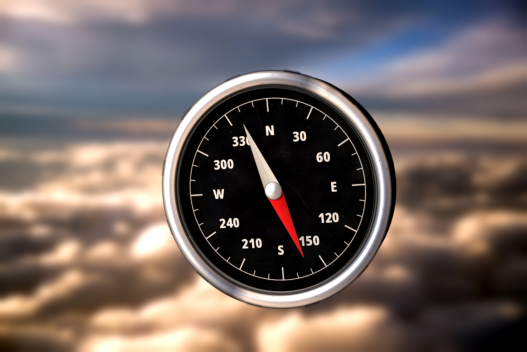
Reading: 160 °
